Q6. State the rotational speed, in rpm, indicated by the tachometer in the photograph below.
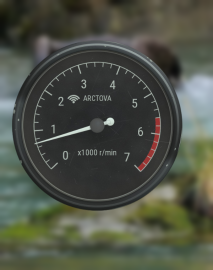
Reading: 700 rpm
